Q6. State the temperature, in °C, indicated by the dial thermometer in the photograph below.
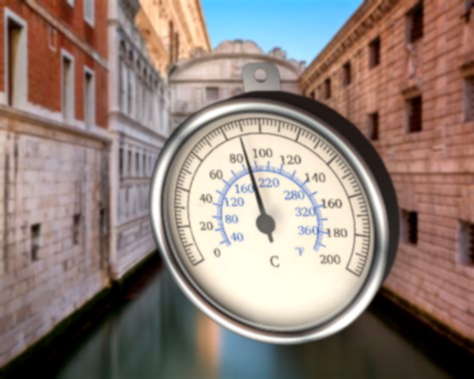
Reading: 90 °C
